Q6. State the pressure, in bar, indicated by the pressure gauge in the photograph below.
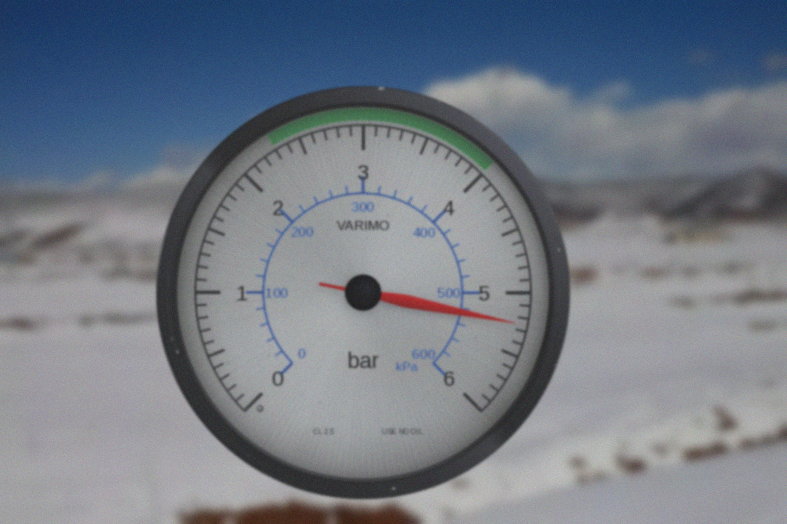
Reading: 5.25 bar
